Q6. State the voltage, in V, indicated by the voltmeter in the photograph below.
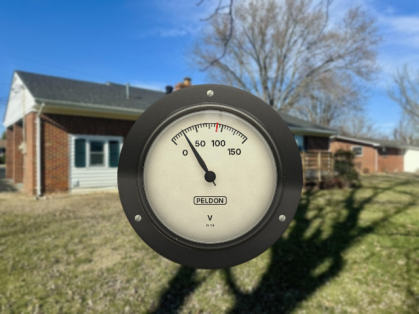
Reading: 25 V
